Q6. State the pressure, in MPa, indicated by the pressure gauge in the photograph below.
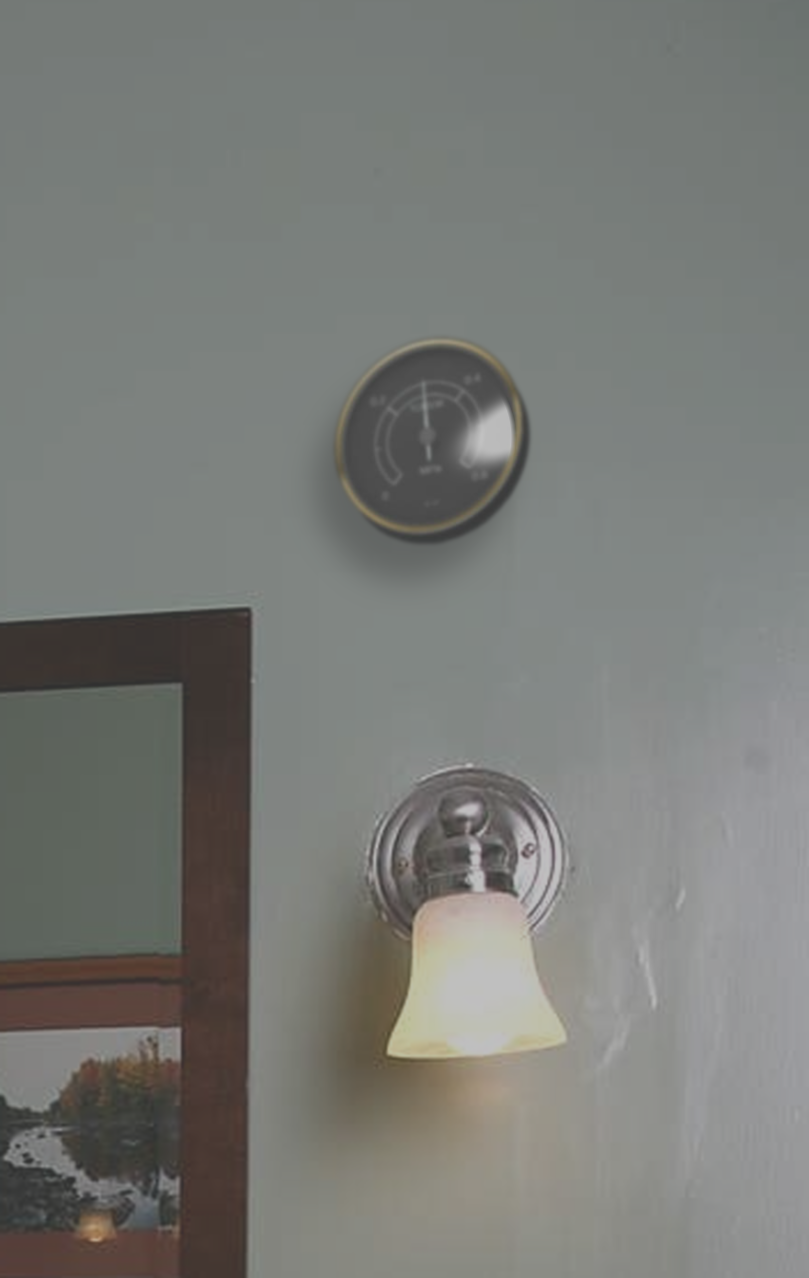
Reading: 0.3 MPa
